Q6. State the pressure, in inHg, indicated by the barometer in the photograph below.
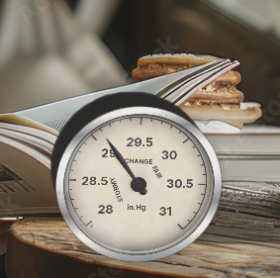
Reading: 29.1 inHg
